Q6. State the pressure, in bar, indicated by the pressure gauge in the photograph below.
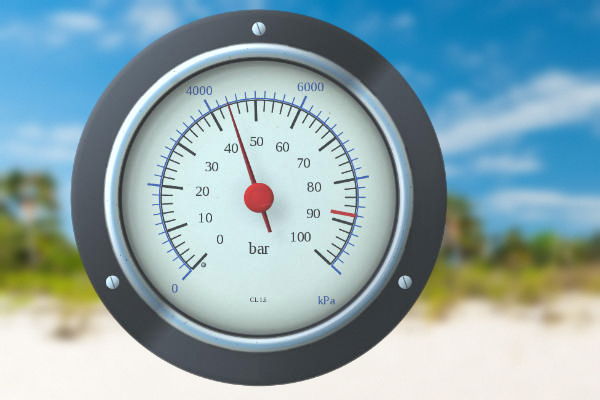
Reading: 44 bar
